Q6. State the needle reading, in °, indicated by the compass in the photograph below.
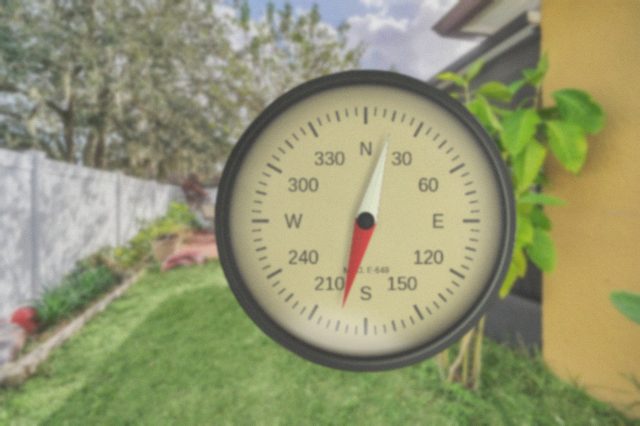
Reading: 195 °
